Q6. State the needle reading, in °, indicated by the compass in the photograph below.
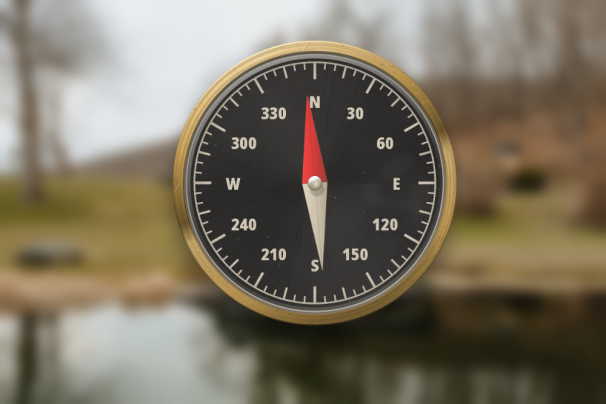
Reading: 355 °
